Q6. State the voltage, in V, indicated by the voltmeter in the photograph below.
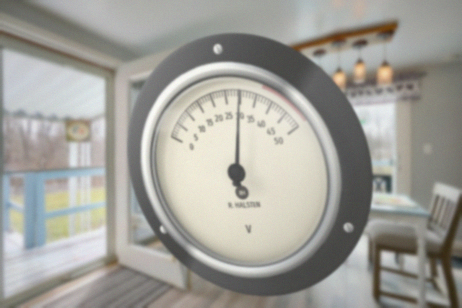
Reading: 30 V
